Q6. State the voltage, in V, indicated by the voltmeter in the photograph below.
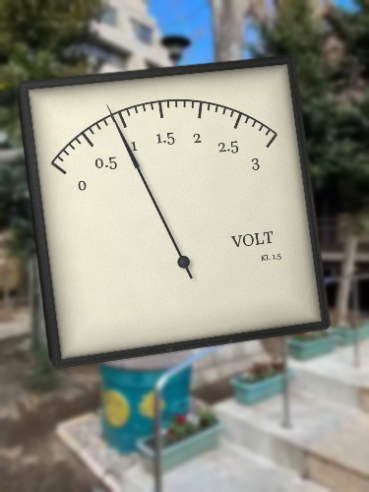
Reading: 0.9 V
